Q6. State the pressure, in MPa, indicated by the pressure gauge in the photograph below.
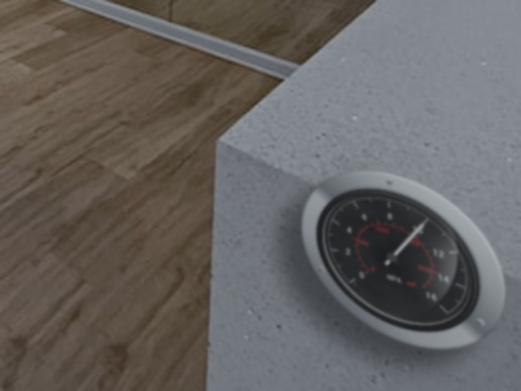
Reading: 10 MPa
